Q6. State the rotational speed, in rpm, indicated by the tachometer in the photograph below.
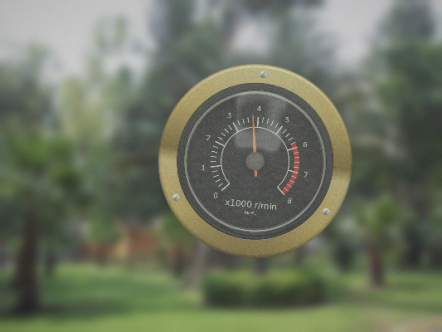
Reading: 3800 rpm
